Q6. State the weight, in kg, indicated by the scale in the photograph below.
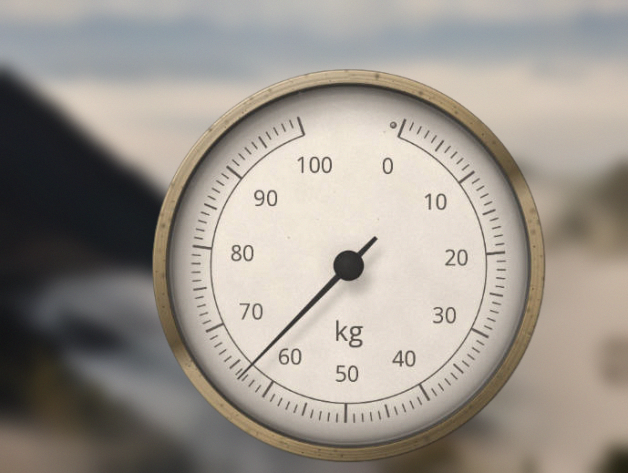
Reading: 63.5 kg
